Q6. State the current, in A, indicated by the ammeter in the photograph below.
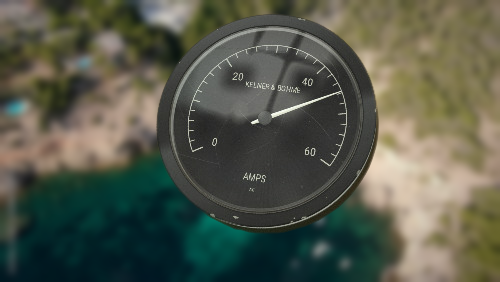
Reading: 46 A
